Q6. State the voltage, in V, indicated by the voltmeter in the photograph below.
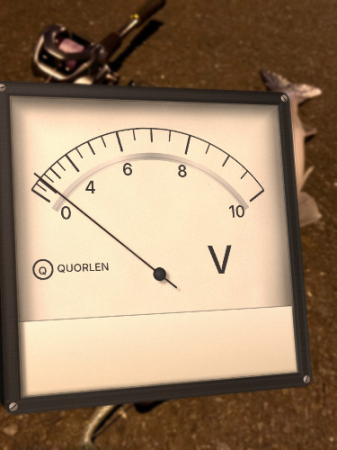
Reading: 2 V
